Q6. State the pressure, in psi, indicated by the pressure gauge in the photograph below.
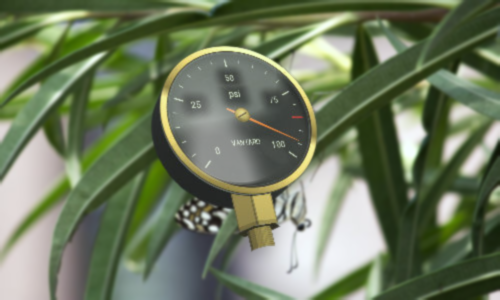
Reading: 95 psi
